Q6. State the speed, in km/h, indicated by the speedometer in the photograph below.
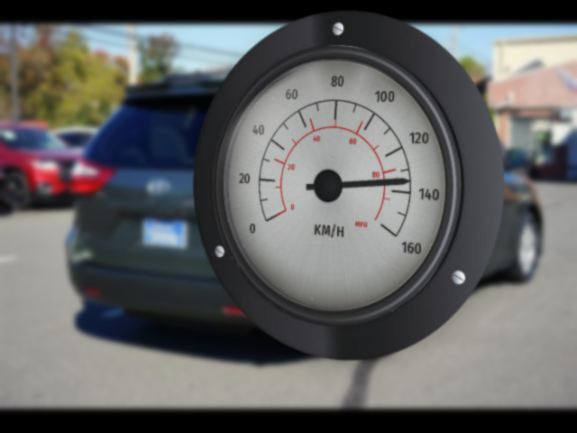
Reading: 135 km/h
